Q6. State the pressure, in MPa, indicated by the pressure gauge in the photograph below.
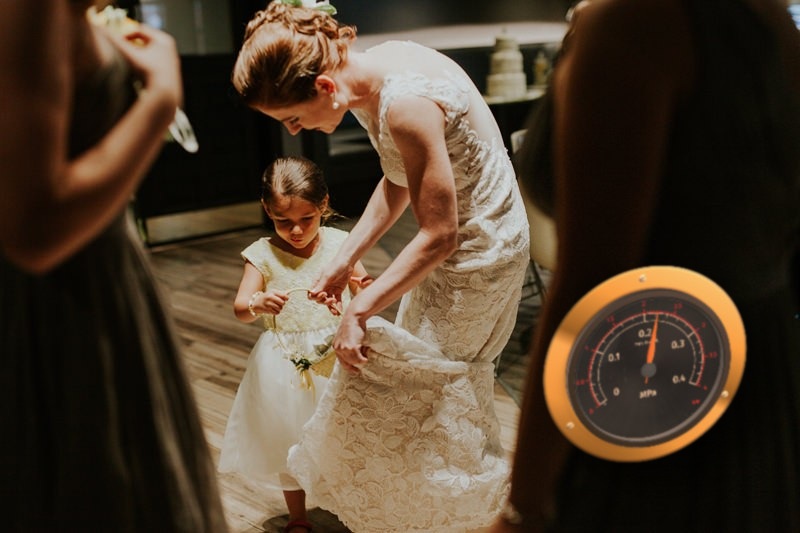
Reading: 0.22 MPa
